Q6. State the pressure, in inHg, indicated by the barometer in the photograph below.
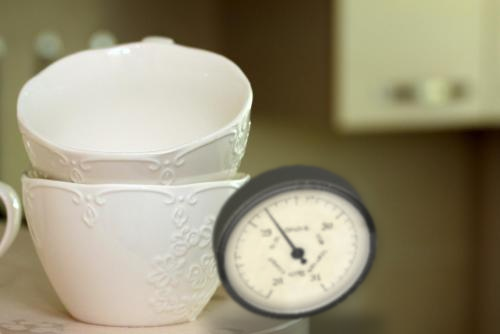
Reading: 29.2 inHg
